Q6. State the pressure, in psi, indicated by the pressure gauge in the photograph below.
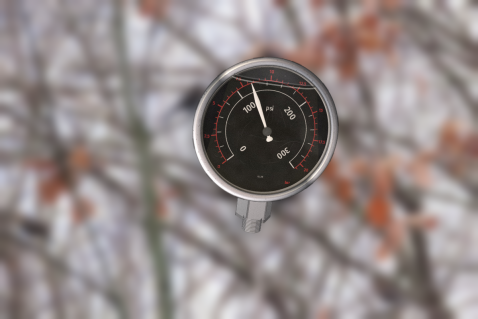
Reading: 120 psi
